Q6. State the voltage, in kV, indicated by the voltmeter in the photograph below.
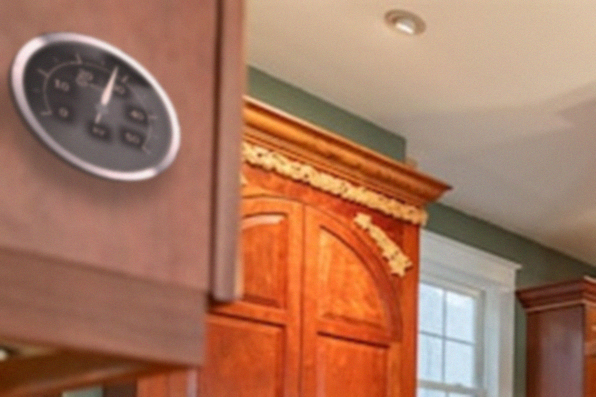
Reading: 27.5 kV
